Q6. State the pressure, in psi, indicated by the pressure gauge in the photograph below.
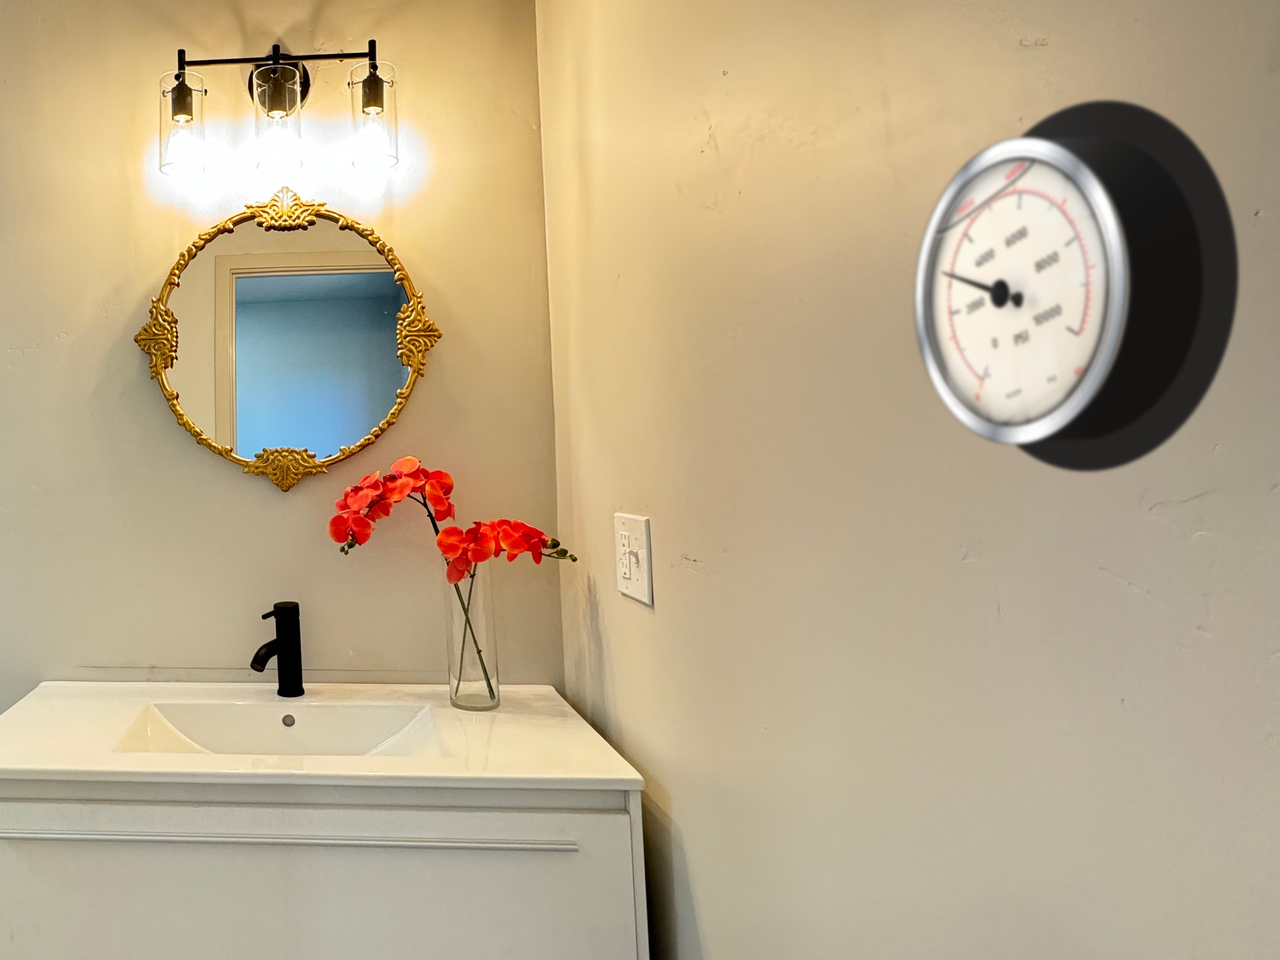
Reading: 3000 psi
